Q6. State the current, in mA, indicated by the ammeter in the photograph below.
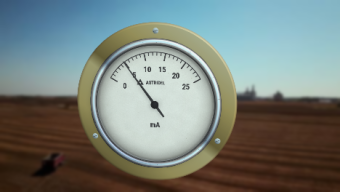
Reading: 5 mA
